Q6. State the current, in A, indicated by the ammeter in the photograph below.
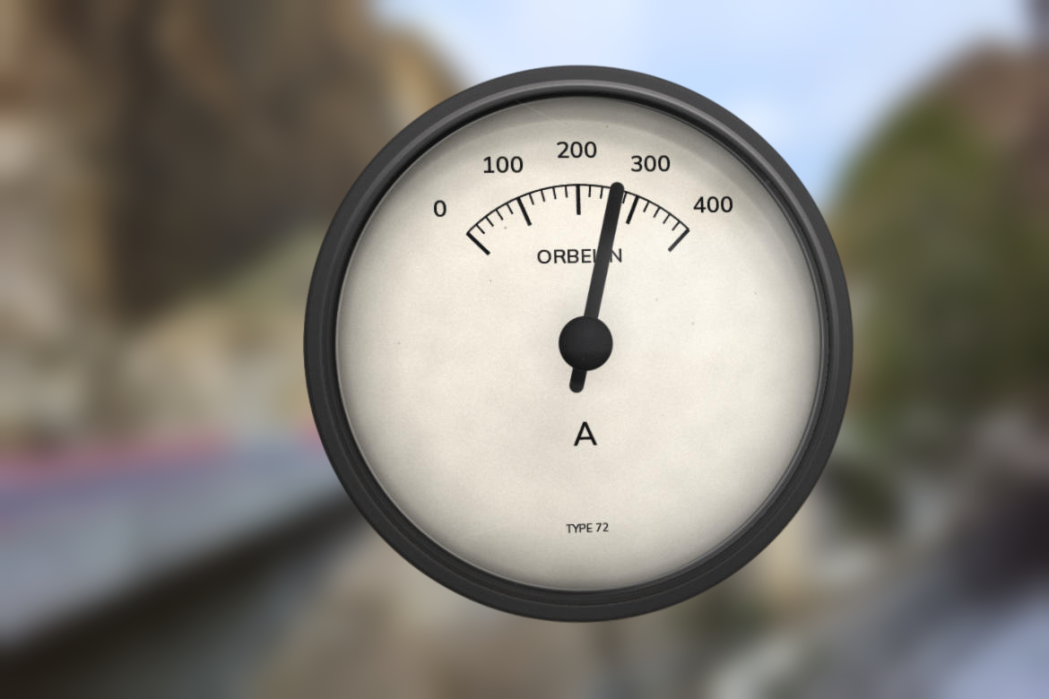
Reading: 260 A
